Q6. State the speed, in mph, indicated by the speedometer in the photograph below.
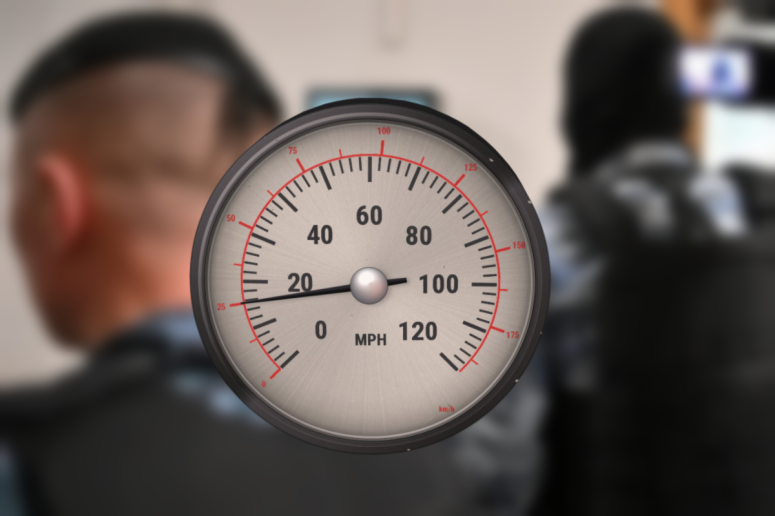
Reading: 16 mph
